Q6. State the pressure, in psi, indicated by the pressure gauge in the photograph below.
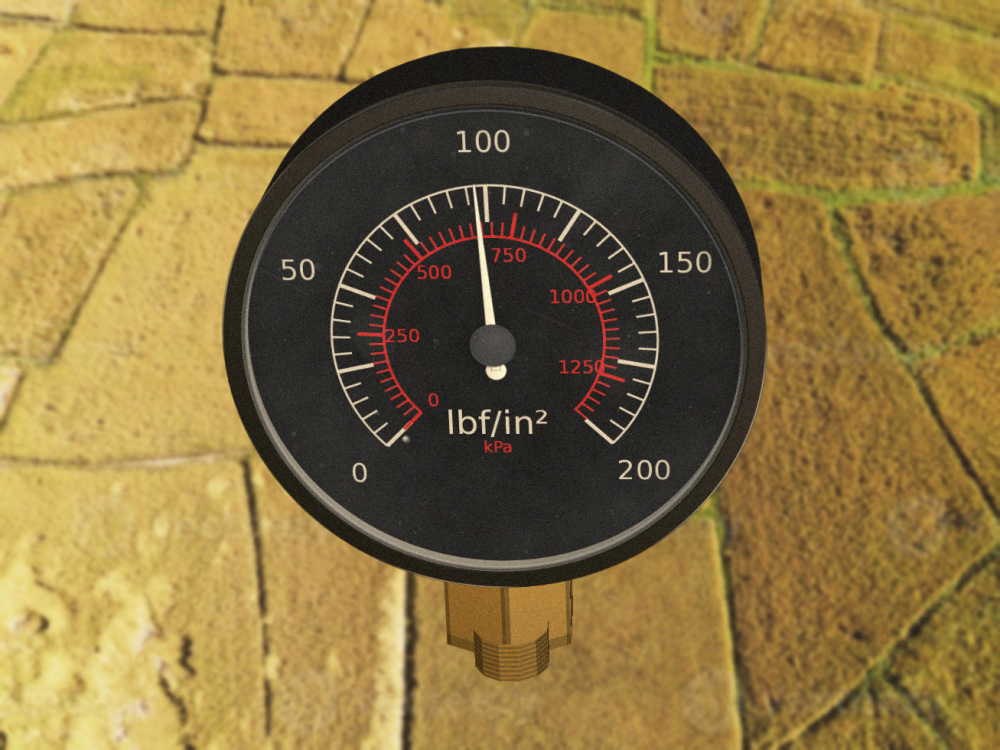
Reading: 97.5 psi
